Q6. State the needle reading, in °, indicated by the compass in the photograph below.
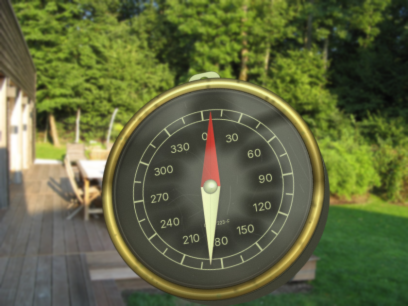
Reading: 7.5 °
